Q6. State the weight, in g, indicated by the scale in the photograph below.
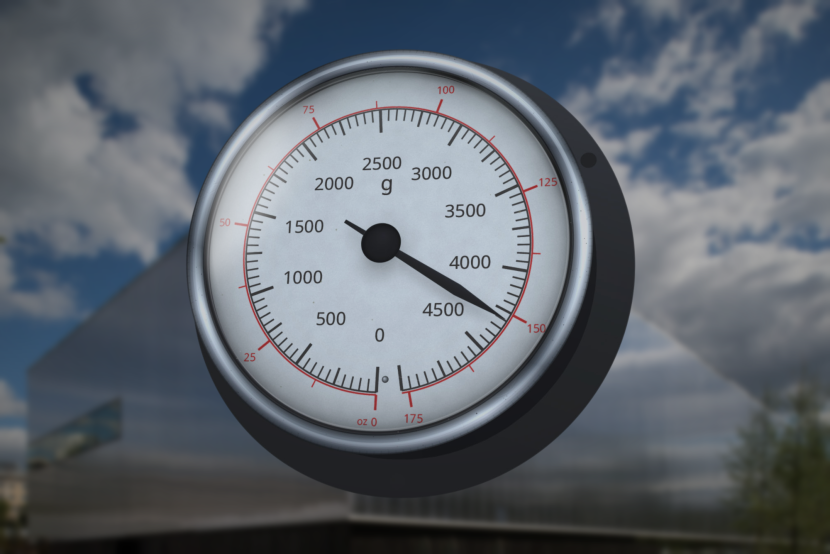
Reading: 4300 g
